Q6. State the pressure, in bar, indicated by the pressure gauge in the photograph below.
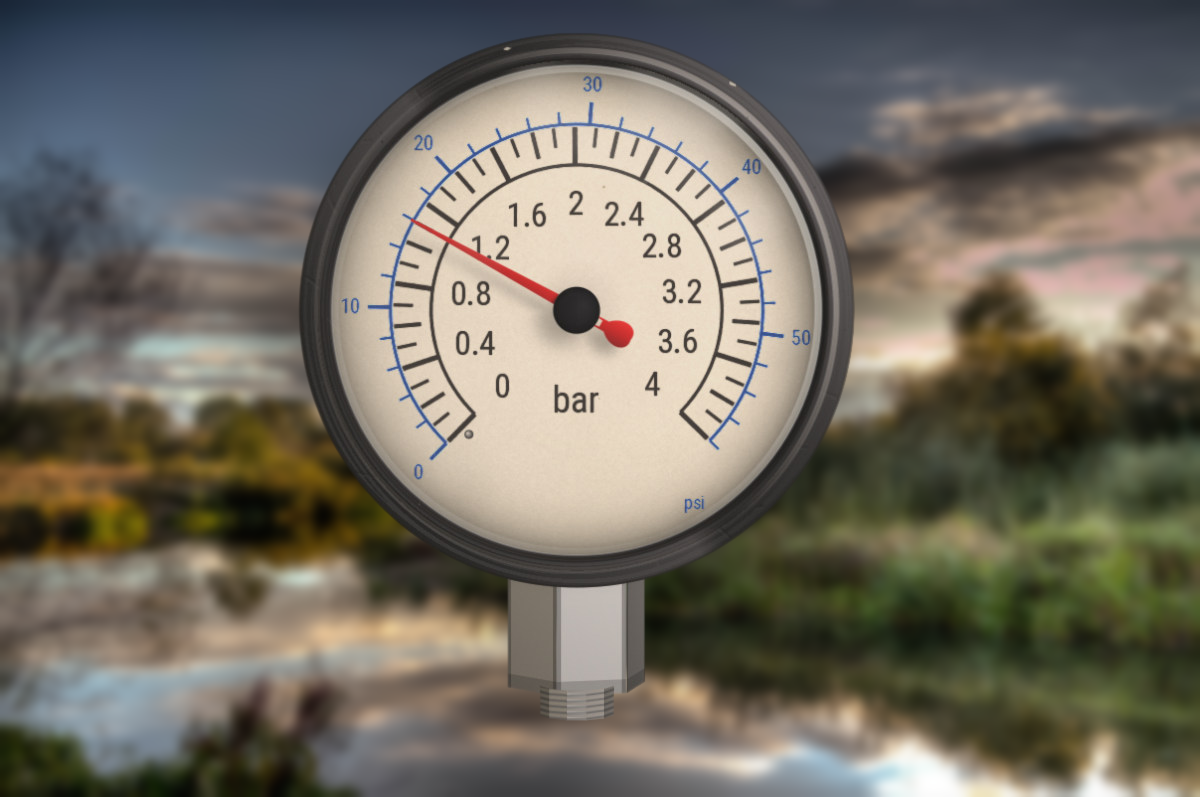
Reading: 1.1 bar
